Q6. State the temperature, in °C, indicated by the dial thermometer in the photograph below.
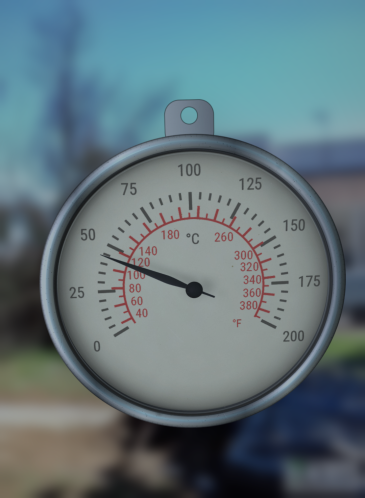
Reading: 45 °C
